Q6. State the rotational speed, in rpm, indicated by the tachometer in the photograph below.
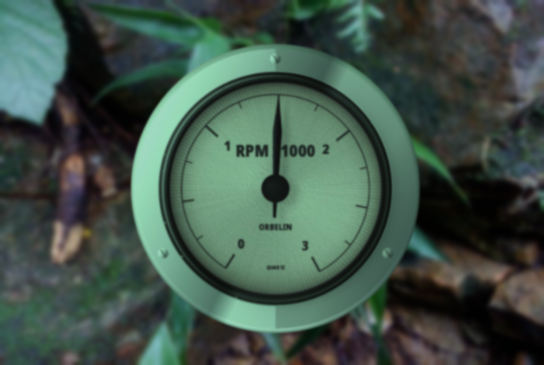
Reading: 1500 rpm
